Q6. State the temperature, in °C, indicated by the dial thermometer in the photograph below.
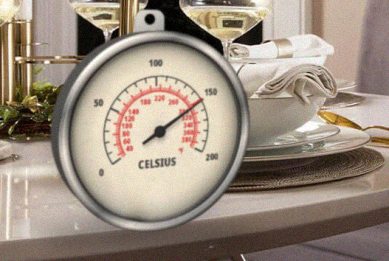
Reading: 150 °C
